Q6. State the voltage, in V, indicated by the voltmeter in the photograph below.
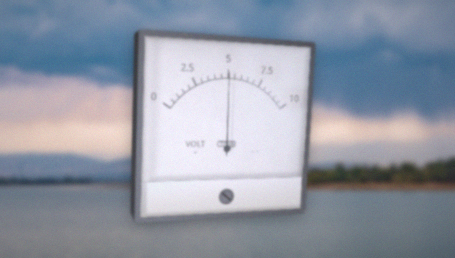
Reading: 5 V
